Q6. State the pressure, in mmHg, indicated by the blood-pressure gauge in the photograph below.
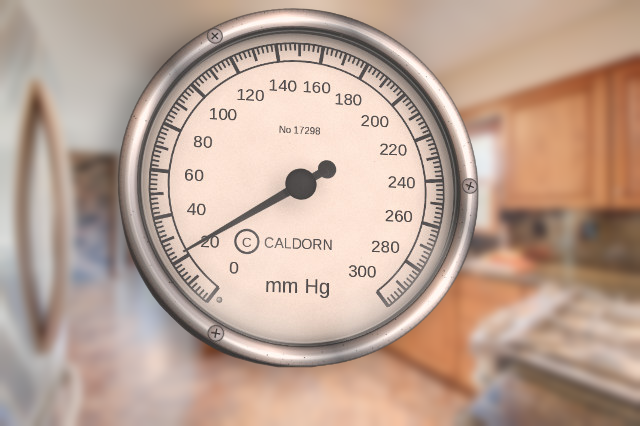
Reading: 22 mmHg
